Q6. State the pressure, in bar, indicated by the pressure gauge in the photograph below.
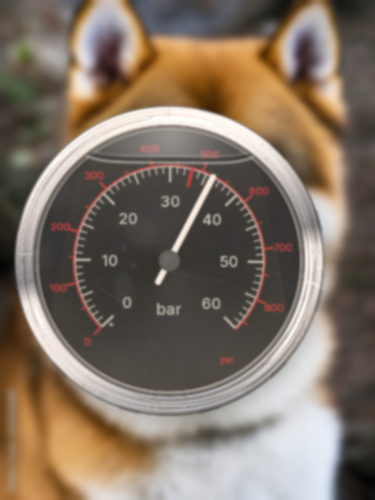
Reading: 36 bar
